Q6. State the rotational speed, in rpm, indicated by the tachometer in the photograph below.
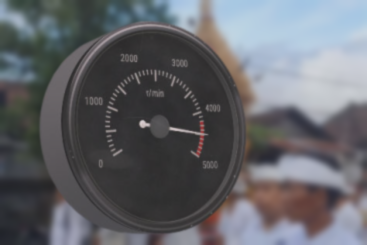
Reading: 4500 rpm
